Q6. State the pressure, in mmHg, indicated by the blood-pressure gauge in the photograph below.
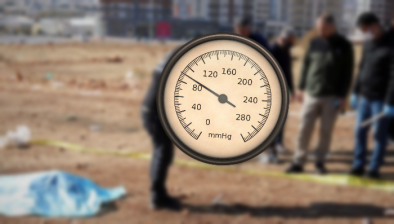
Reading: 90 mmHg
